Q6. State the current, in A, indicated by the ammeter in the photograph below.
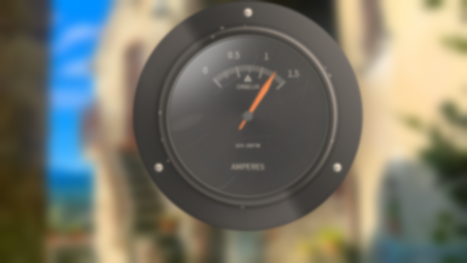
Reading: 1.25 A
